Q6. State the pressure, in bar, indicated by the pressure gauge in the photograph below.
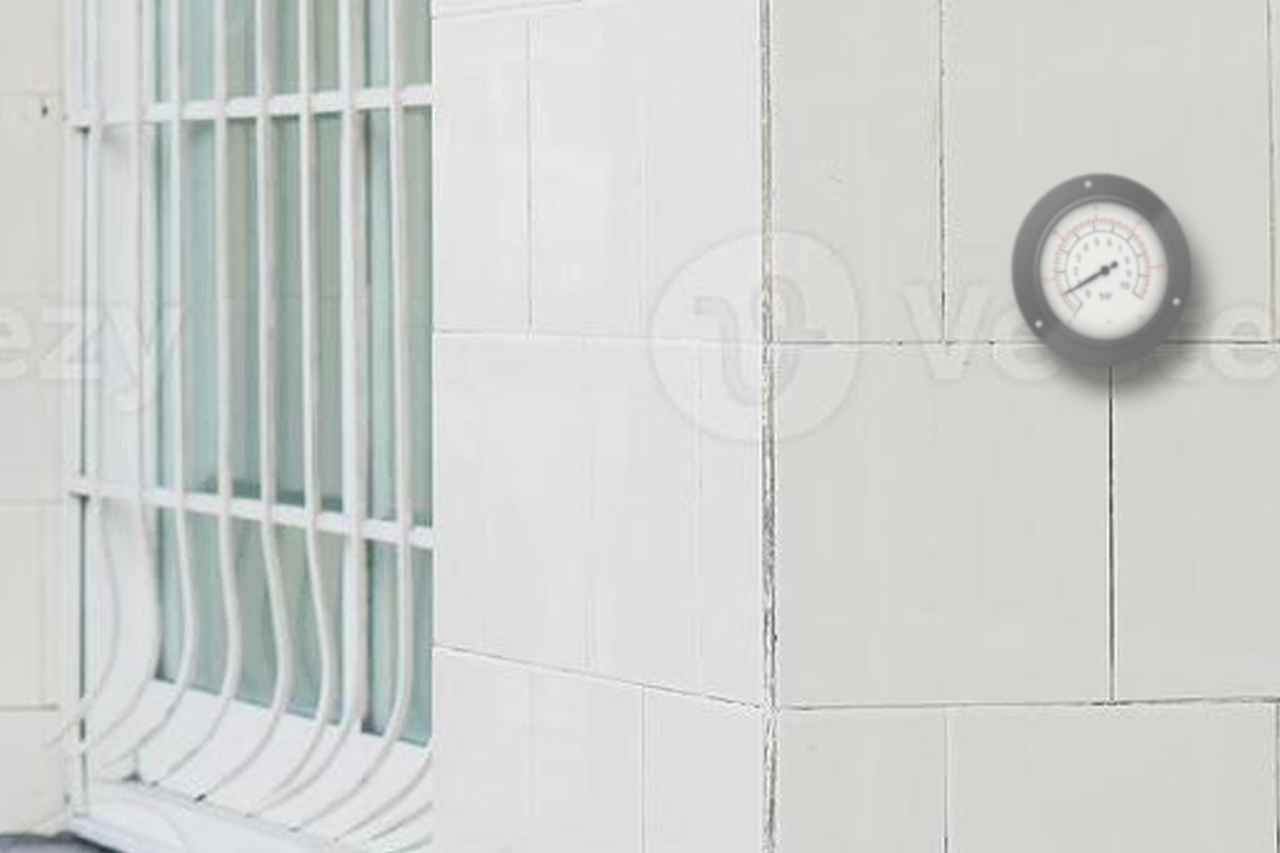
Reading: 1 bar
